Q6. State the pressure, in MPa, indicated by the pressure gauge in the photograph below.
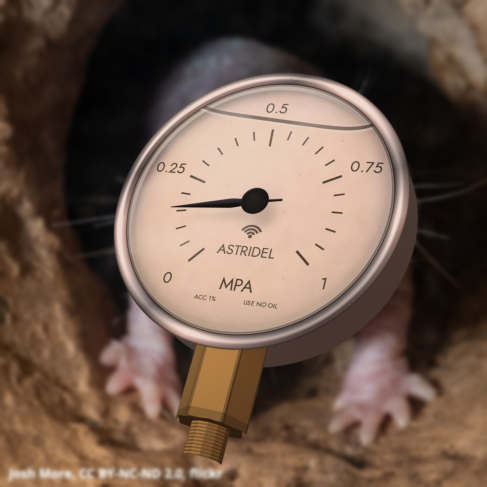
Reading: 0.15 MPa
